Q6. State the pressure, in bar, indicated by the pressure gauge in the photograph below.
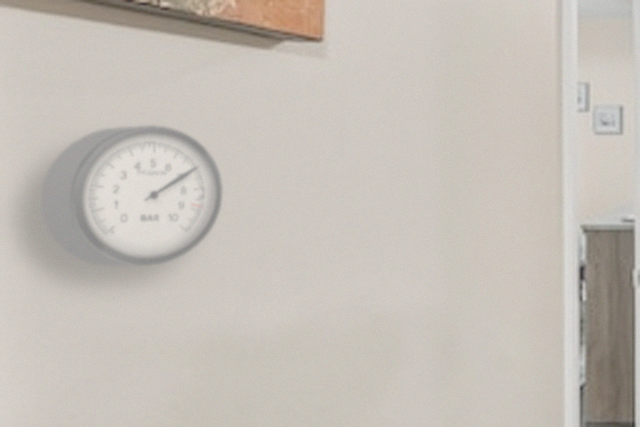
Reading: 7 bar
